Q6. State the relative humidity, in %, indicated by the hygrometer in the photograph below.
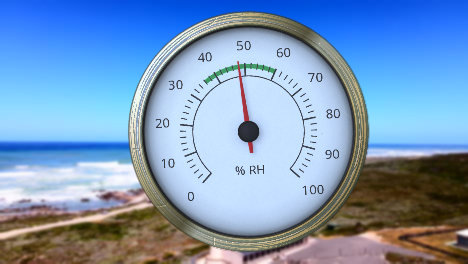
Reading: 48 %
